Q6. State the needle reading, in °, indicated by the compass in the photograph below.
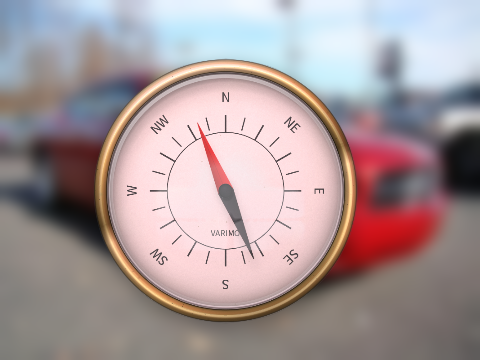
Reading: 337.5 °
